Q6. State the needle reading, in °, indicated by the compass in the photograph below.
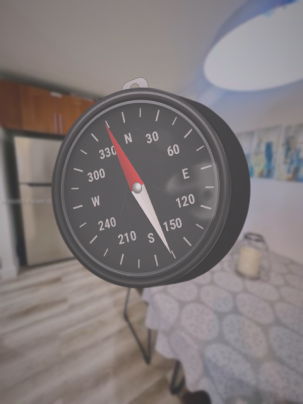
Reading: 345 °
